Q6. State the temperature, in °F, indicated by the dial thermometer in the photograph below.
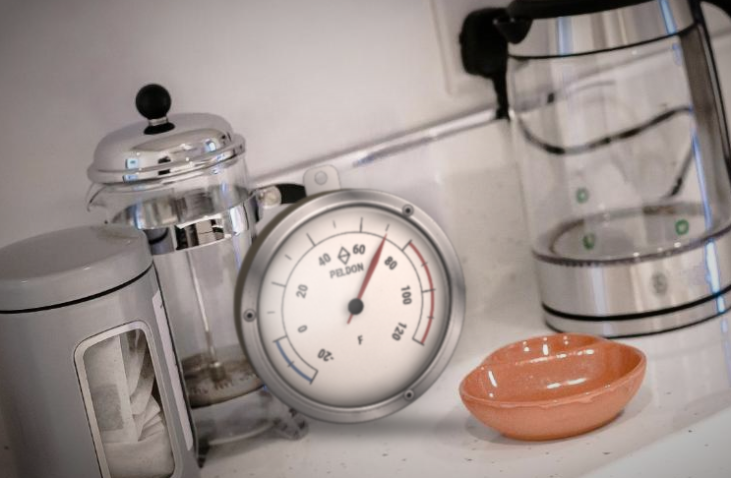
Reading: 70 °F
